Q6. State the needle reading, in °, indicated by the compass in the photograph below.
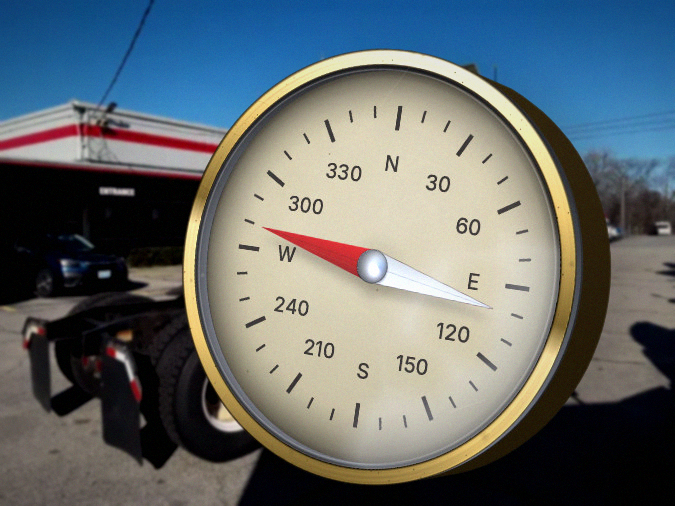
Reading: 280 °
